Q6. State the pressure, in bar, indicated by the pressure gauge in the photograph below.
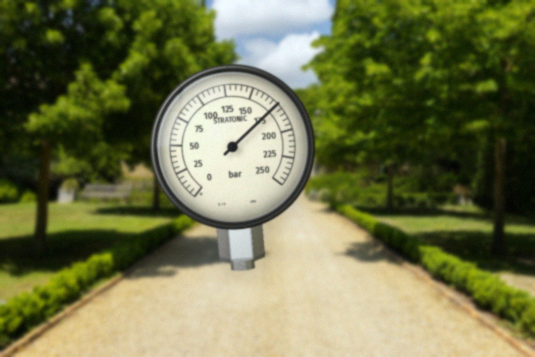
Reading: 175 bar
